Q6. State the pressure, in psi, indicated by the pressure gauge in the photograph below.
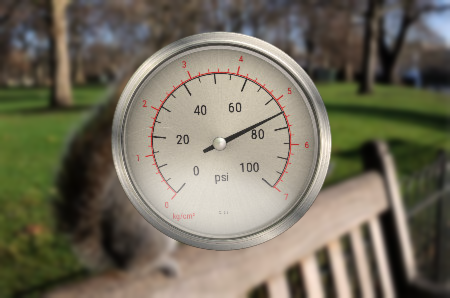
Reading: 75 psi
